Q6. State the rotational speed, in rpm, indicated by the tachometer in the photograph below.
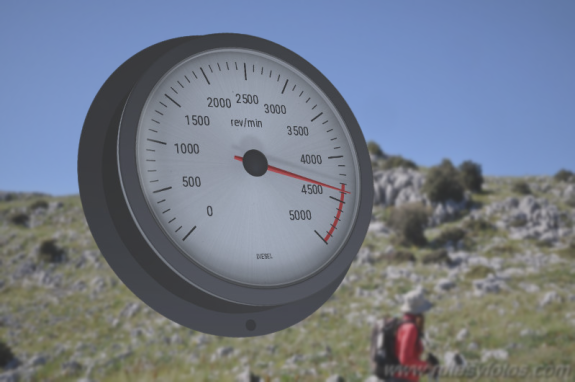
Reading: 4400 rpm
